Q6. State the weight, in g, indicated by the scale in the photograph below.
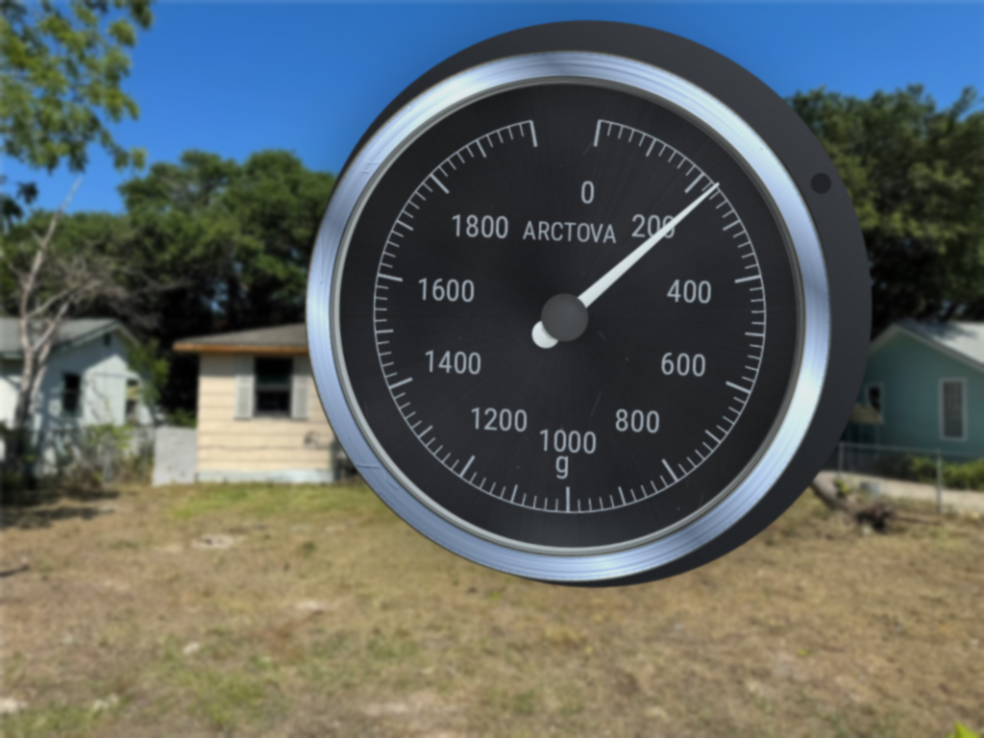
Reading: 230 g
